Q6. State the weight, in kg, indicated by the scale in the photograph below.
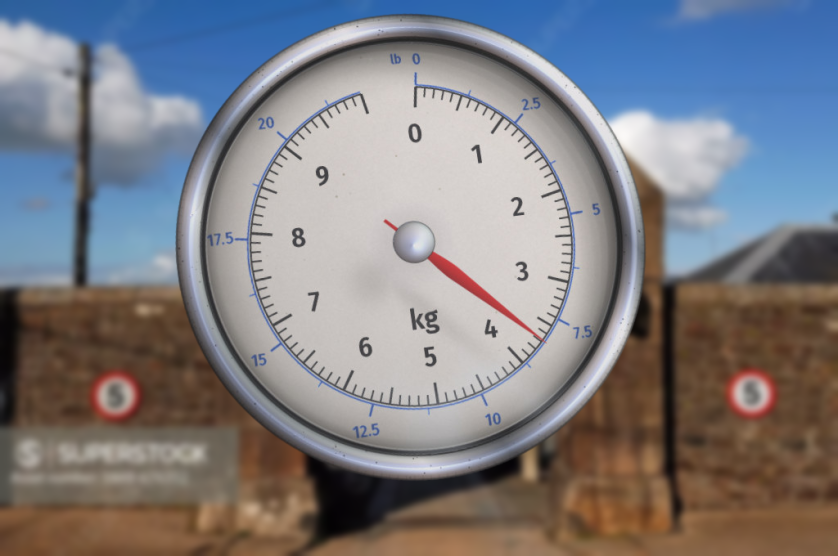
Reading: 3.7 kg
